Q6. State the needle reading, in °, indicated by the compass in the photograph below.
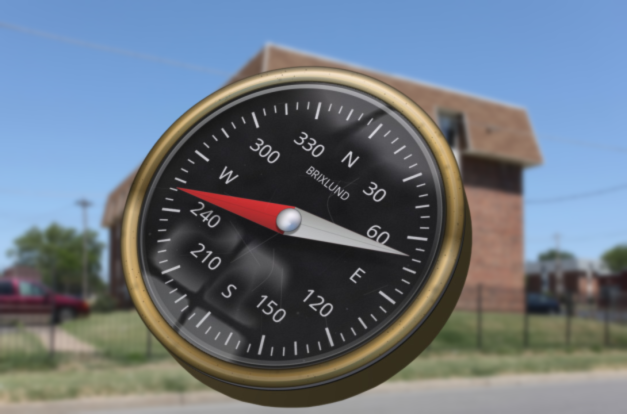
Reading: 250 °
